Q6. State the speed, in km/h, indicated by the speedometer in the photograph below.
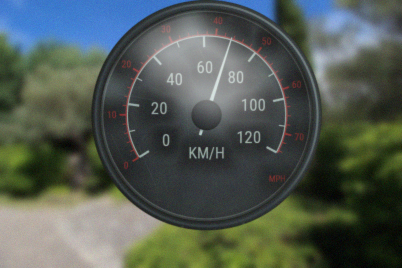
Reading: 70 km/h
